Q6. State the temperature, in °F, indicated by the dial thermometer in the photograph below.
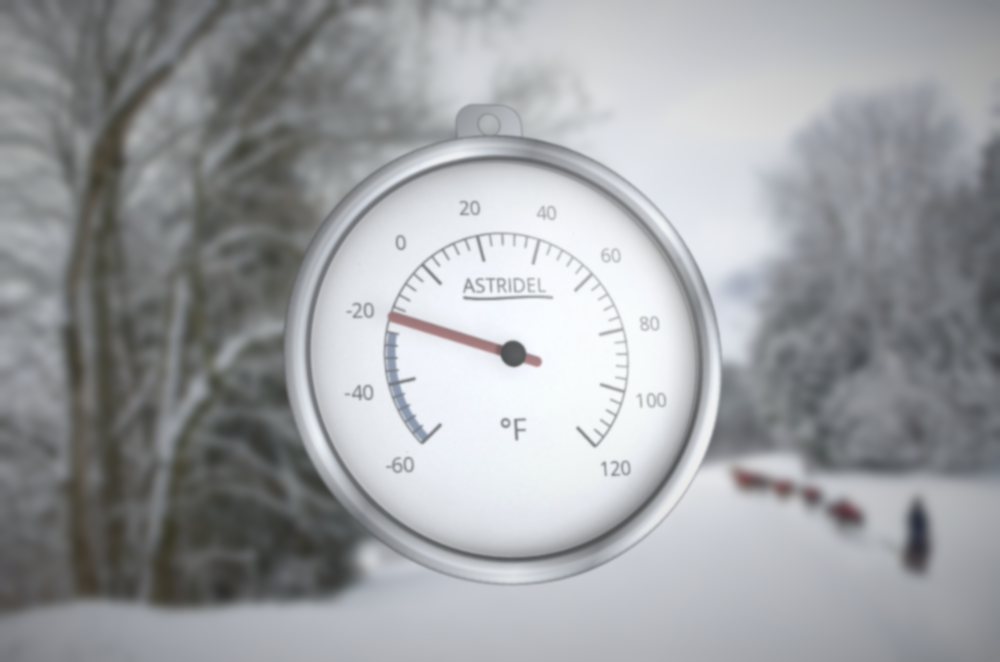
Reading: -20 °F
